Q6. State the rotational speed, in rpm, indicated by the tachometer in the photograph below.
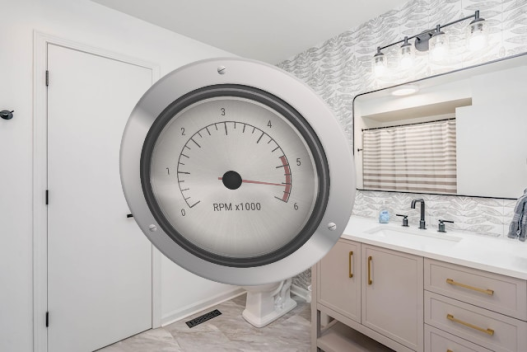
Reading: 5500 rpm
